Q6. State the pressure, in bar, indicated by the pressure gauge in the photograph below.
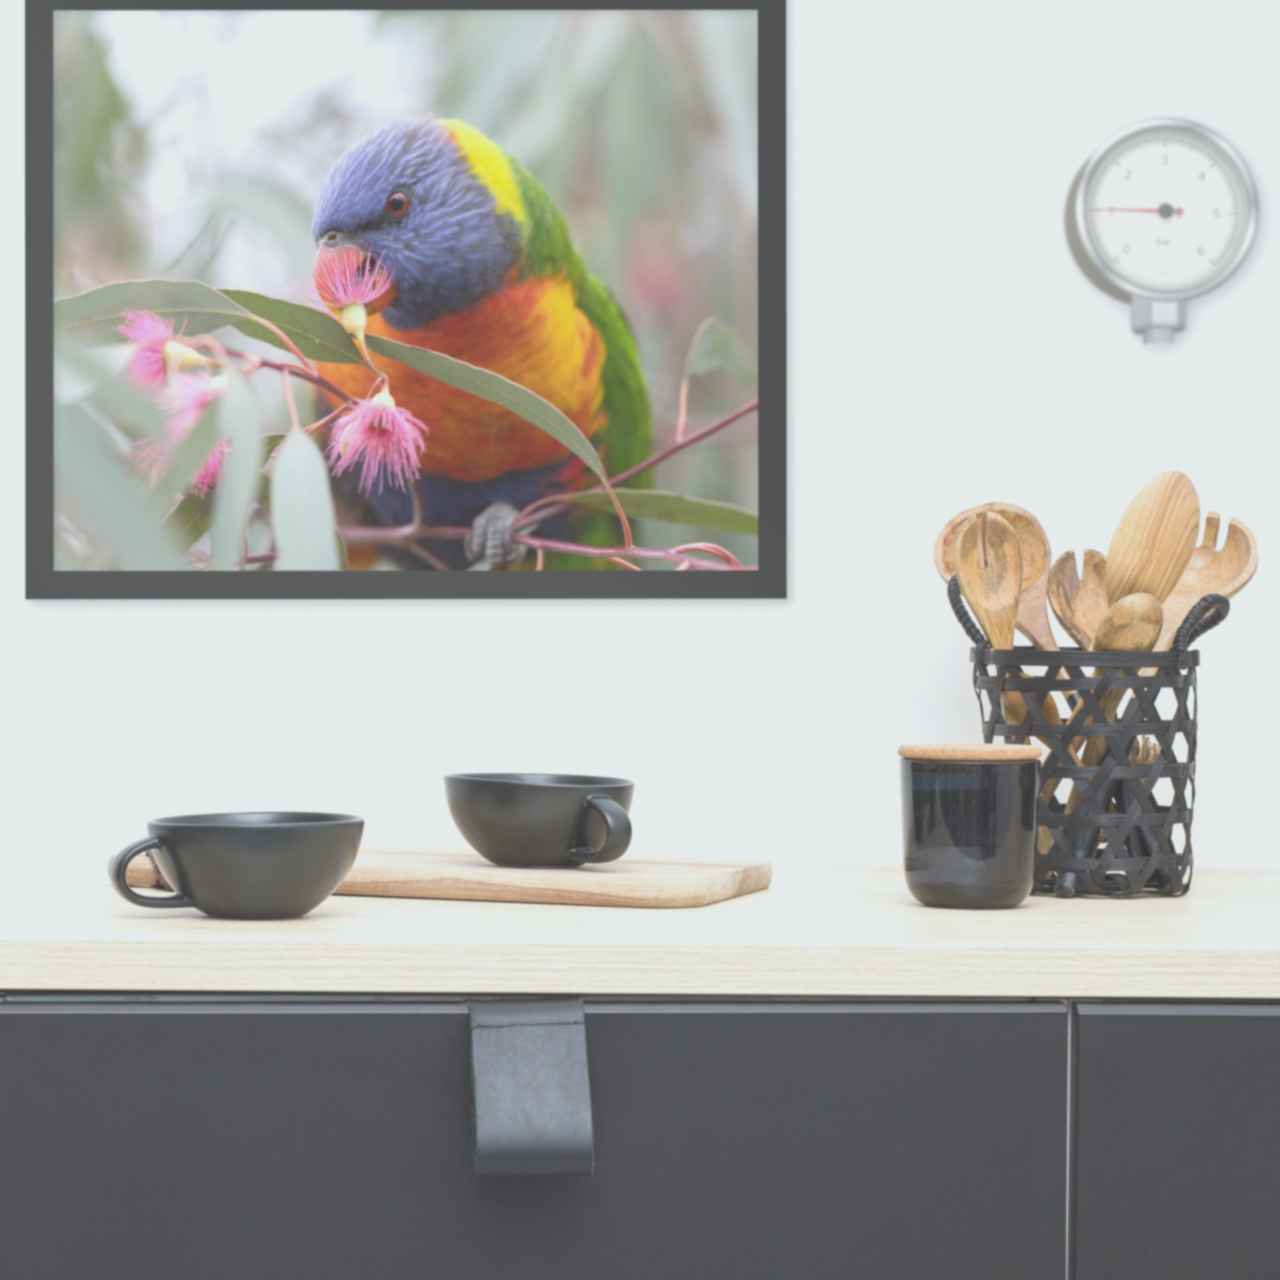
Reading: 1 bar
